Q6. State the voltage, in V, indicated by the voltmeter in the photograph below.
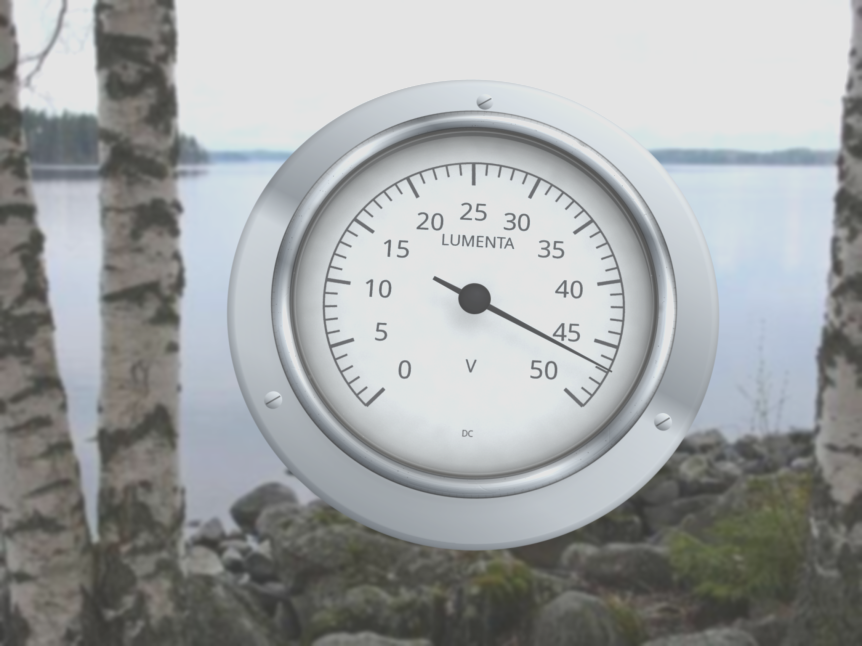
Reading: 47 V
